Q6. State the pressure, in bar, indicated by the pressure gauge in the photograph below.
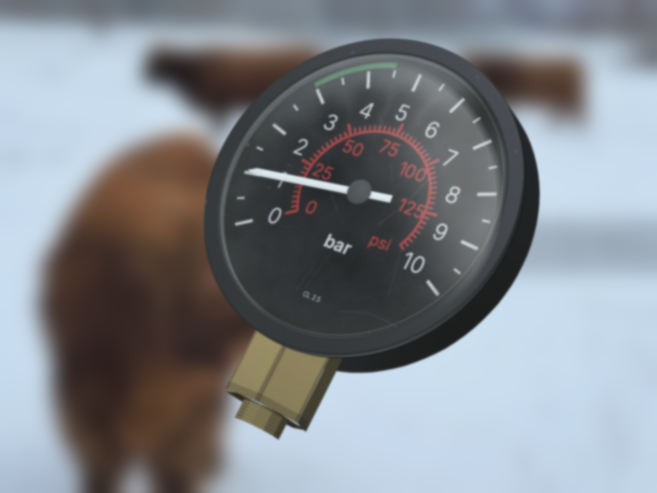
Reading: 1 bar
